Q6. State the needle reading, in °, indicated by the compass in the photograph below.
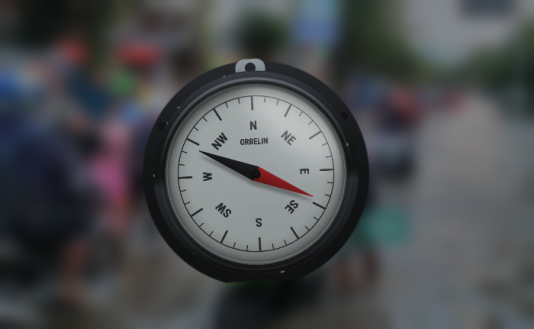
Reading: 115 °
